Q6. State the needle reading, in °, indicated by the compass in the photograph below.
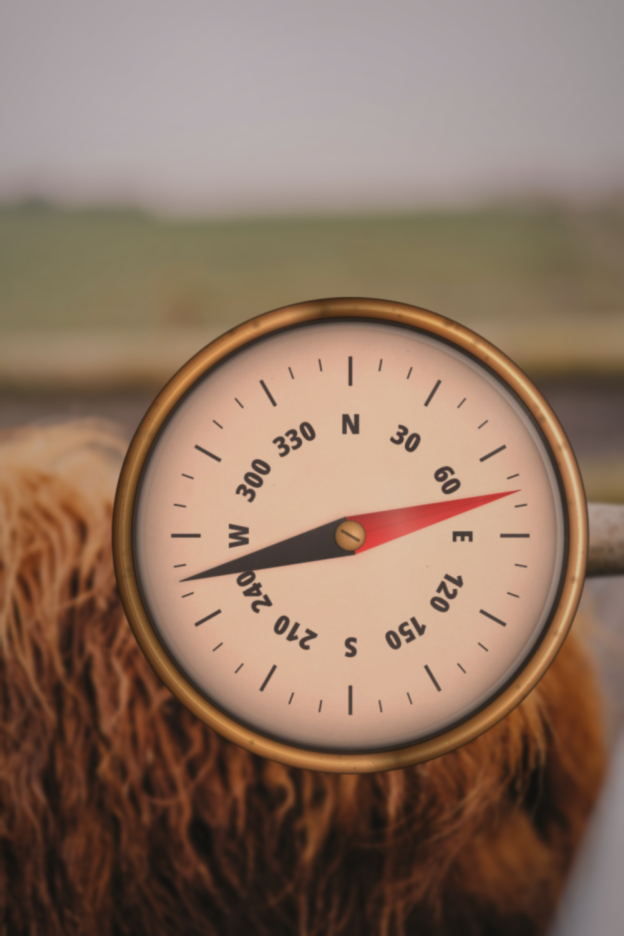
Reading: 75 °
